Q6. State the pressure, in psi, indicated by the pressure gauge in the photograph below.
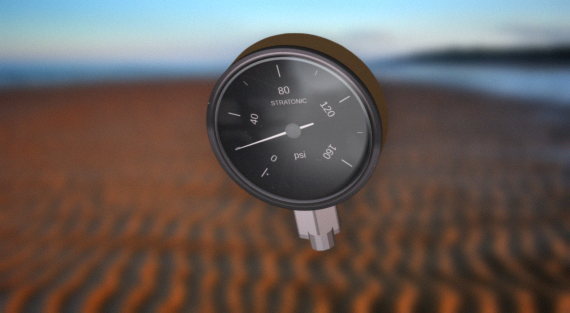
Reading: 20 psi
